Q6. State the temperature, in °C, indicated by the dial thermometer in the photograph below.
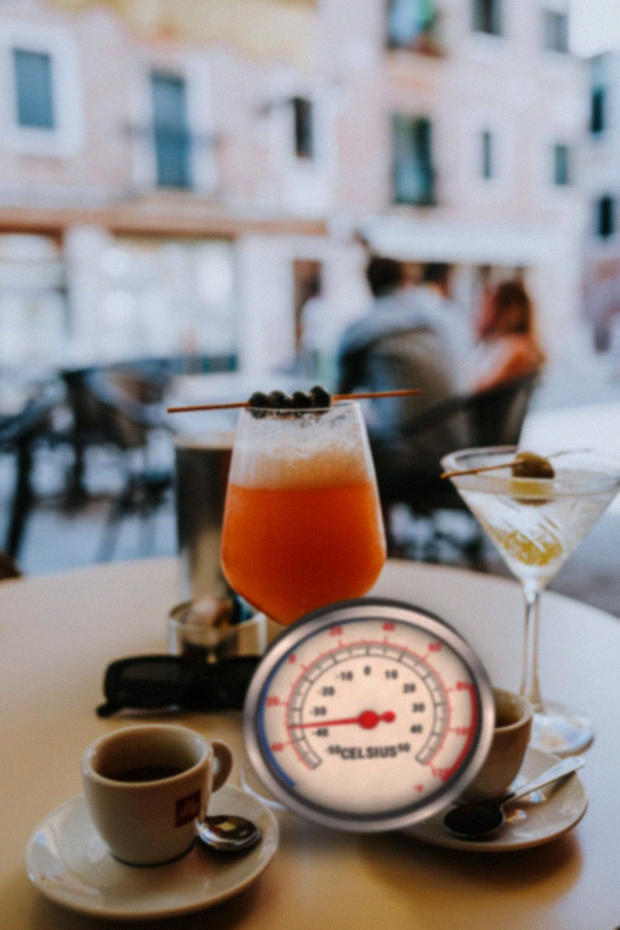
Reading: -35 °C
